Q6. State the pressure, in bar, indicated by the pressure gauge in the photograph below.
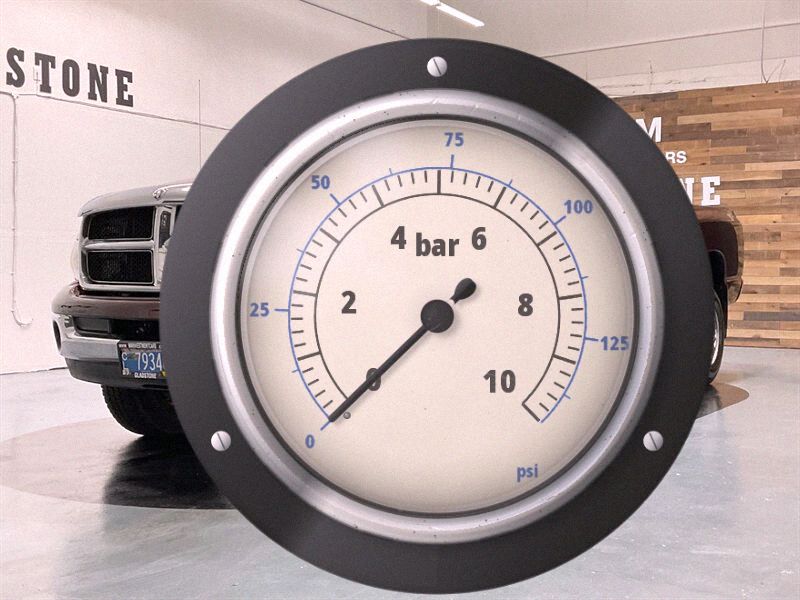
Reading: 0 bar
